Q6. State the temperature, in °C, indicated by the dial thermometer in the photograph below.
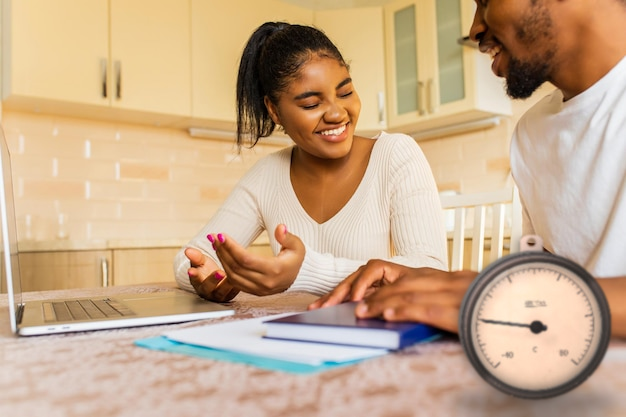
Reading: -20 °C
